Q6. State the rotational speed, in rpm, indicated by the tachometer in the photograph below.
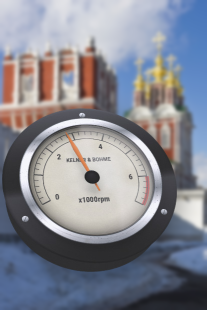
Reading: 2800 rpm
